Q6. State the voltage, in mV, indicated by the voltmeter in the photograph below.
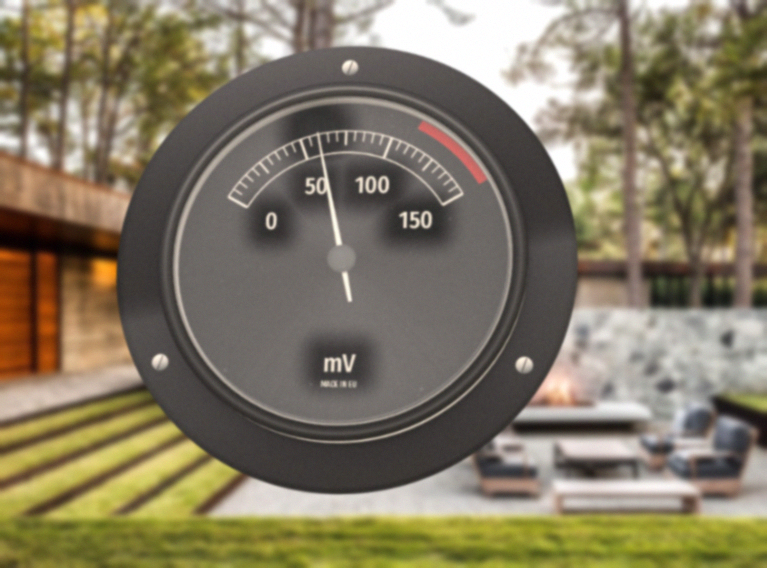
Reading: 60 mV
